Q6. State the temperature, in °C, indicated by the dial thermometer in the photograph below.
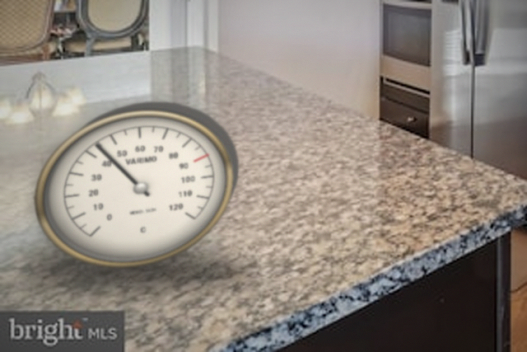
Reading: 45 °C
